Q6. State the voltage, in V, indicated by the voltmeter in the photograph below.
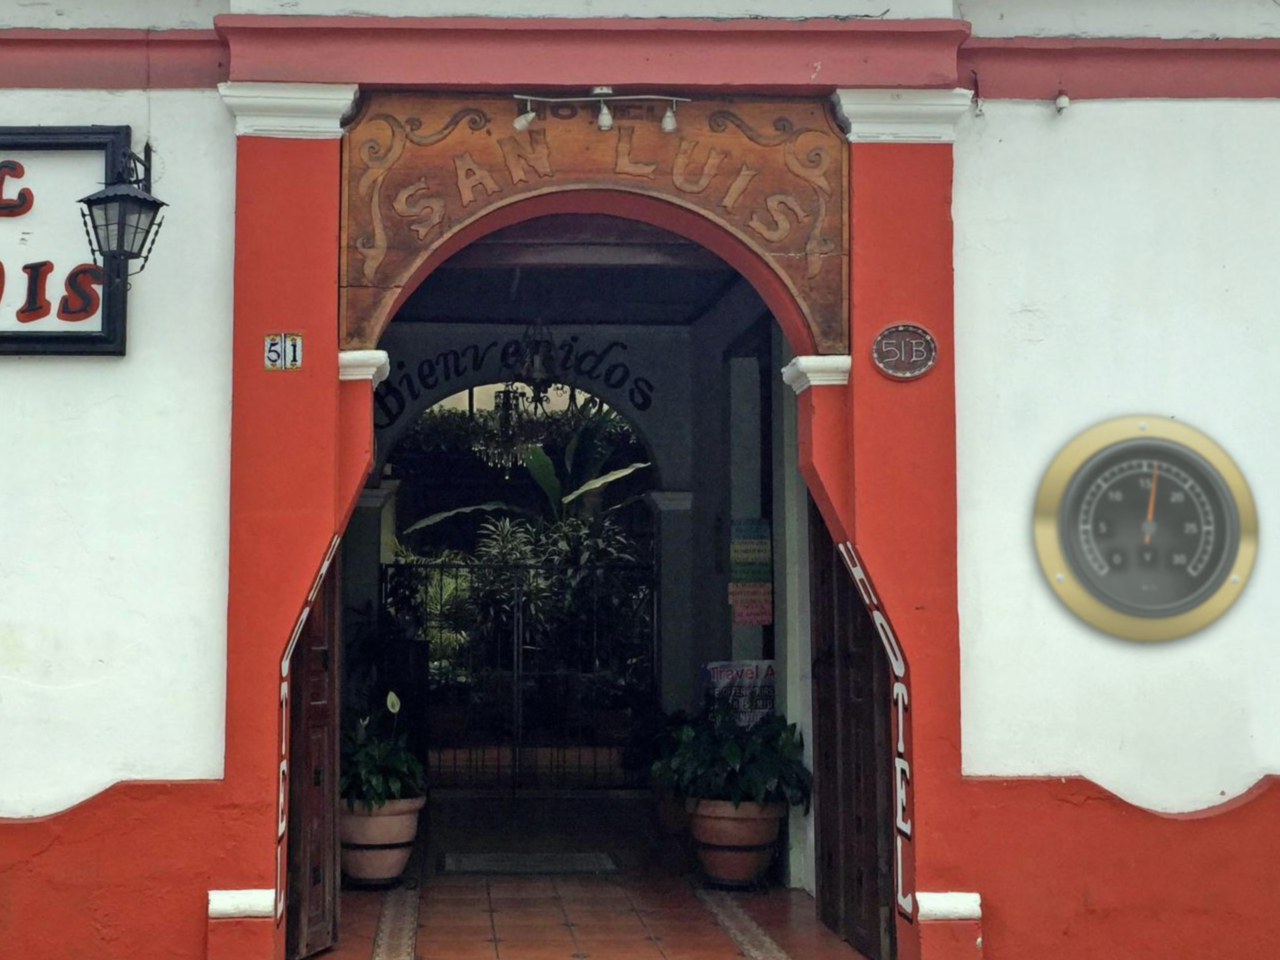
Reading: 16 V
